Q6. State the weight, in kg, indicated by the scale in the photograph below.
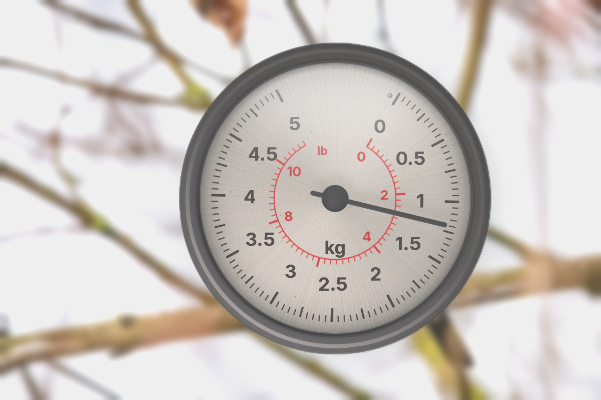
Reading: 1.2 kg
